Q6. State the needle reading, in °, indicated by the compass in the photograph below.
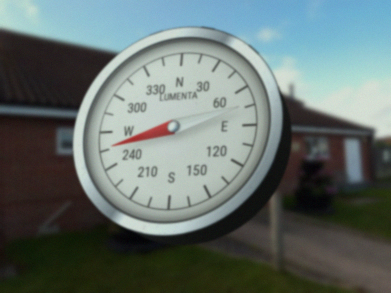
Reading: 255 °
